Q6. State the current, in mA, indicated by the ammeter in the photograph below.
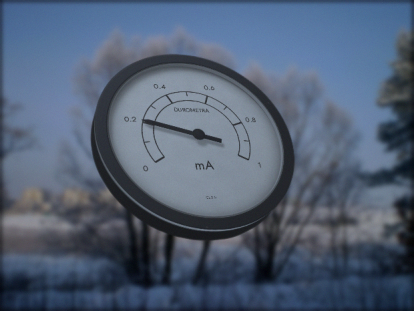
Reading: 0.2 mA
